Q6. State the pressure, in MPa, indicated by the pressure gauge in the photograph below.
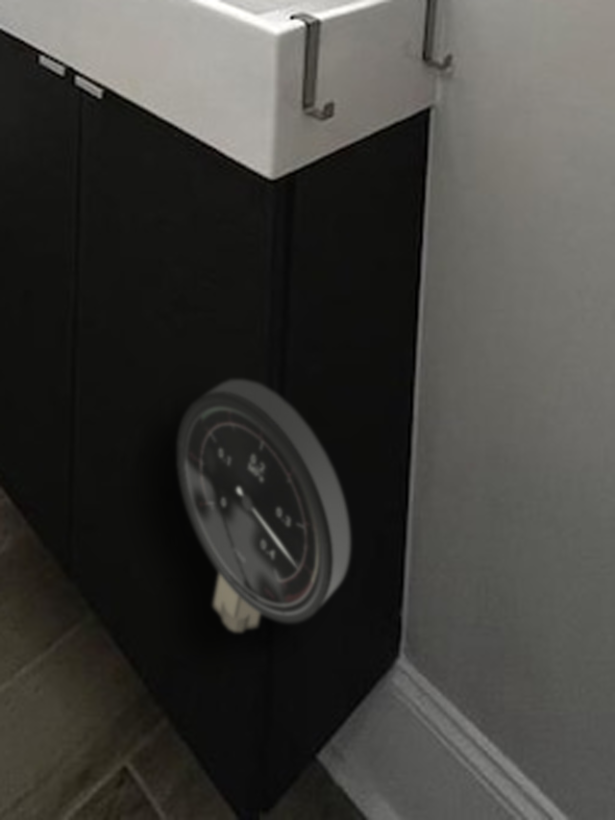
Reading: 0.35 MPa
